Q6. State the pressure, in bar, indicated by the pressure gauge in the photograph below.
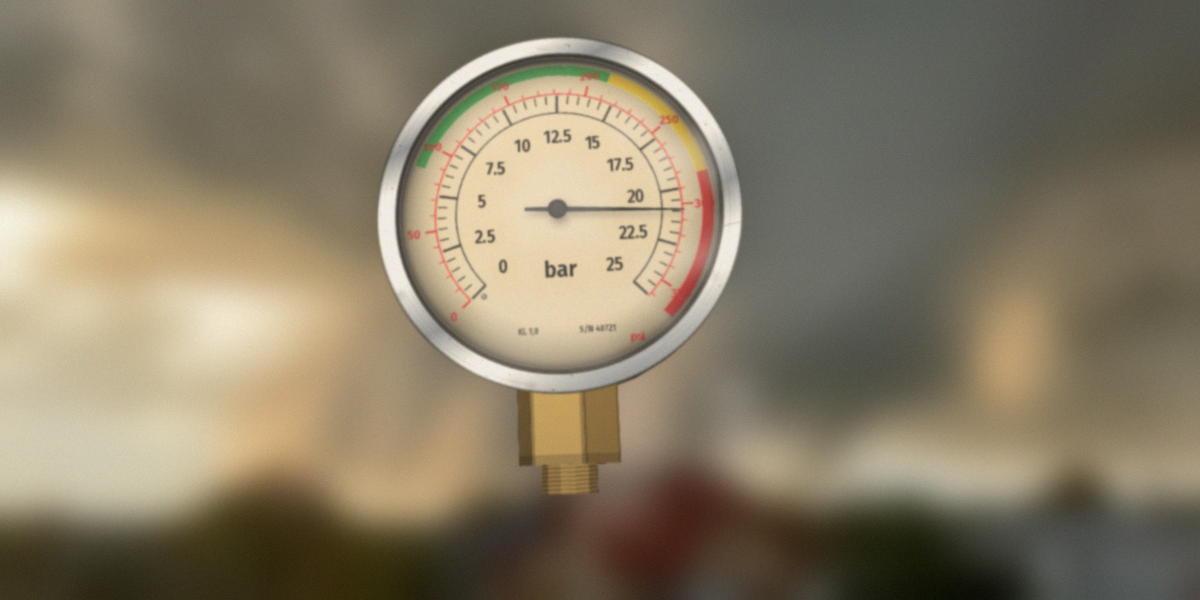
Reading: 21 bar
